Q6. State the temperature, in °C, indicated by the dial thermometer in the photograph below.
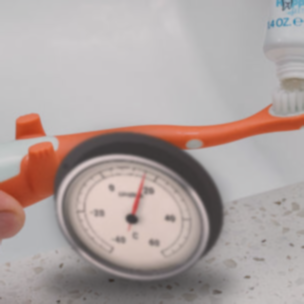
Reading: 16 °C
